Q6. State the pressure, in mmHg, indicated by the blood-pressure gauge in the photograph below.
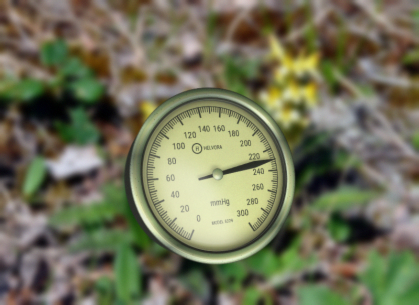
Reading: 230 mmHg
